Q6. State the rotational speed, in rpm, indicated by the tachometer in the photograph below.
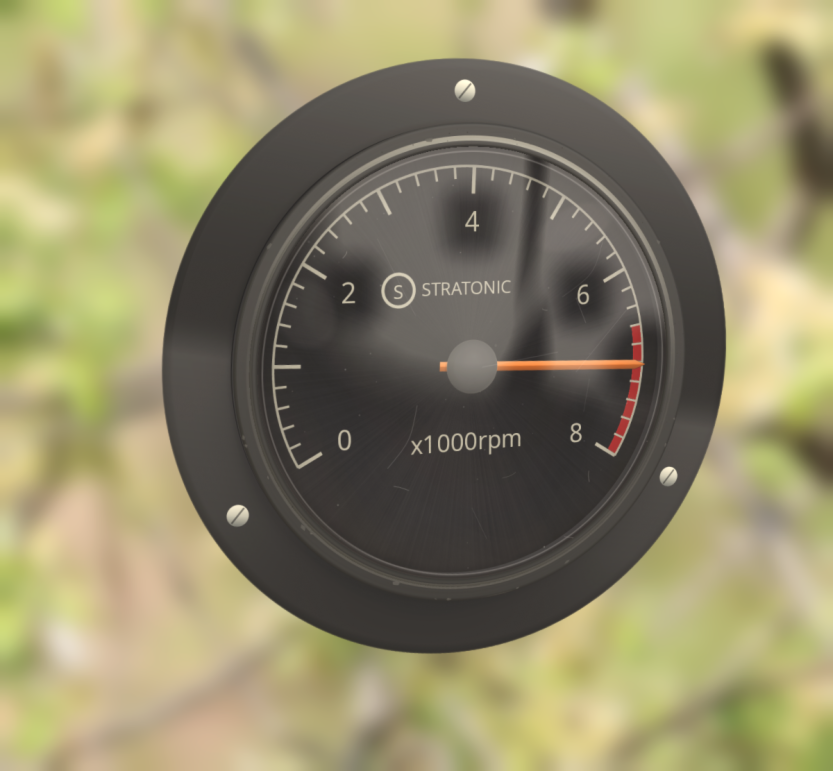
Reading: 7000 rpm
